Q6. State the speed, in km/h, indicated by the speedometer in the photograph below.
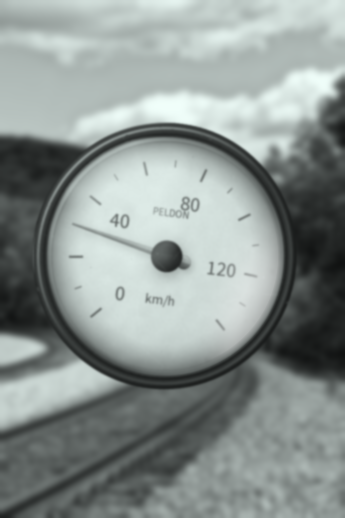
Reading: 30 km/h
